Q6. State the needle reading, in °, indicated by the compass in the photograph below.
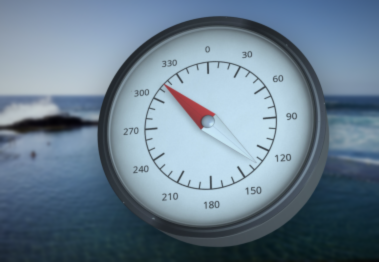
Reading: 315 °
